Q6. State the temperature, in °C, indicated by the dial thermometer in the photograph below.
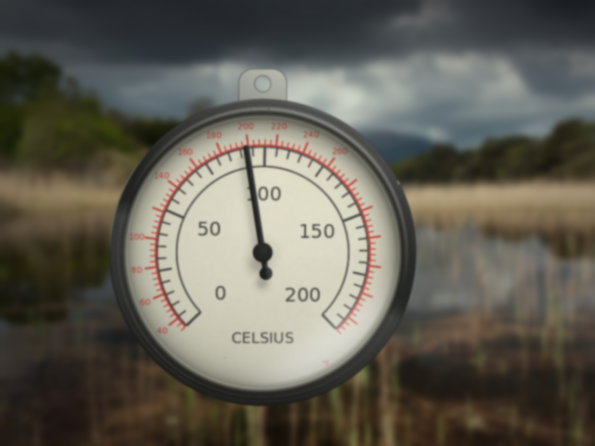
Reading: 92.5 °C
